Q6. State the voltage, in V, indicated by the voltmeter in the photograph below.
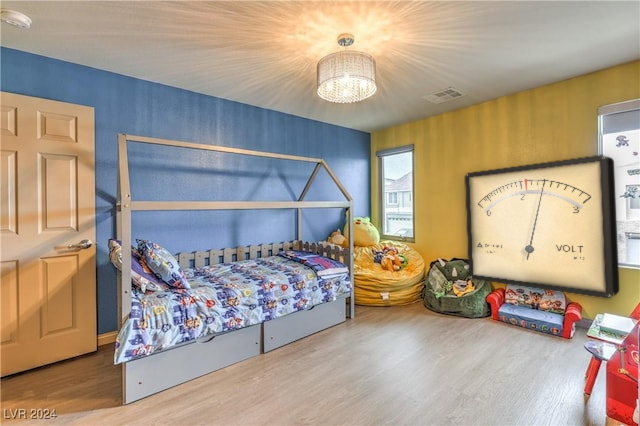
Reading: 2.4 V
